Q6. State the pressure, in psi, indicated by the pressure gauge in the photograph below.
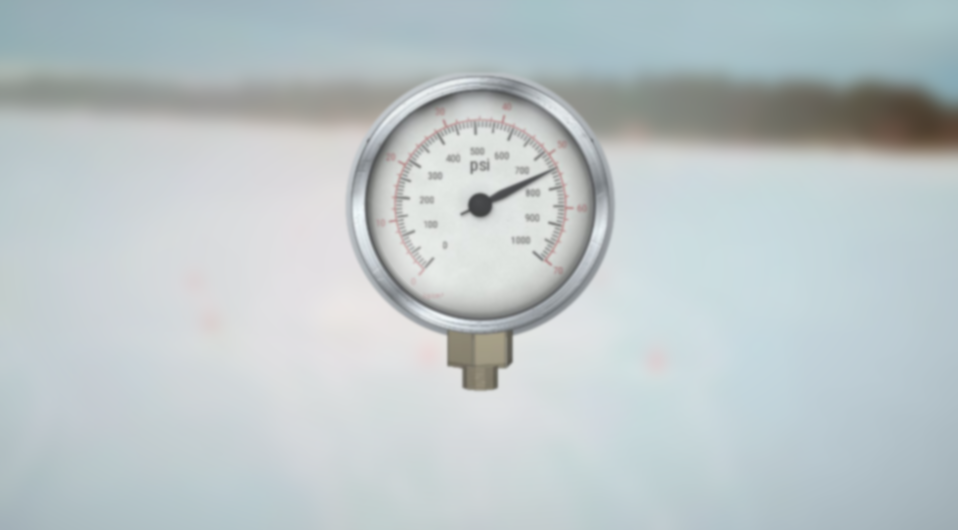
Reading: 750 psi
